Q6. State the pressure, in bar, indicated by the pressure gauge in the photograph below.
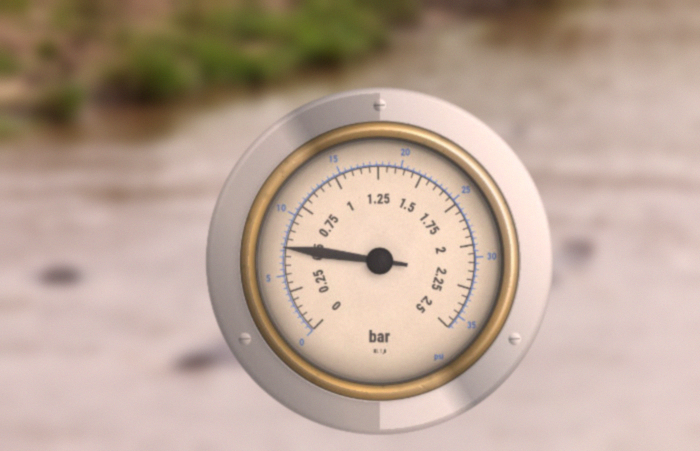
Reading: 0.5 bar
